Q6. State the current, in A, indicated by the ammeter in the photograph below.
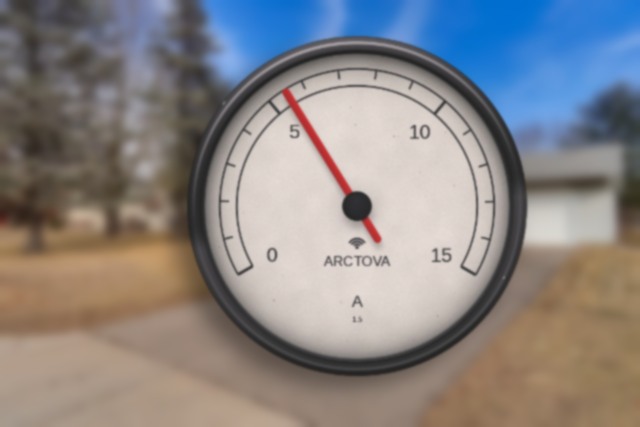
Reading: 5.5 A
